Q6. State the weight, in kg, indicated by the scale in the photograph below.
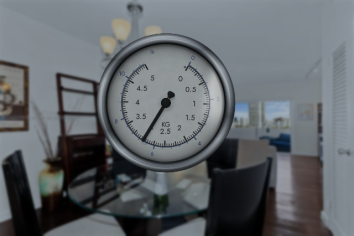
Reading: 3 kg
